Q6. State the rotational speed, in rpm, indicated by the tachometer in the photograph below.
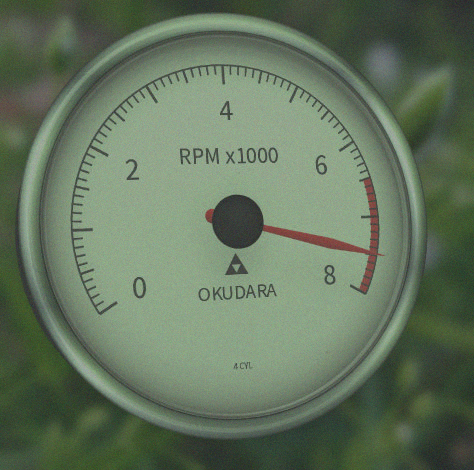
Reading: 7500 rpm
